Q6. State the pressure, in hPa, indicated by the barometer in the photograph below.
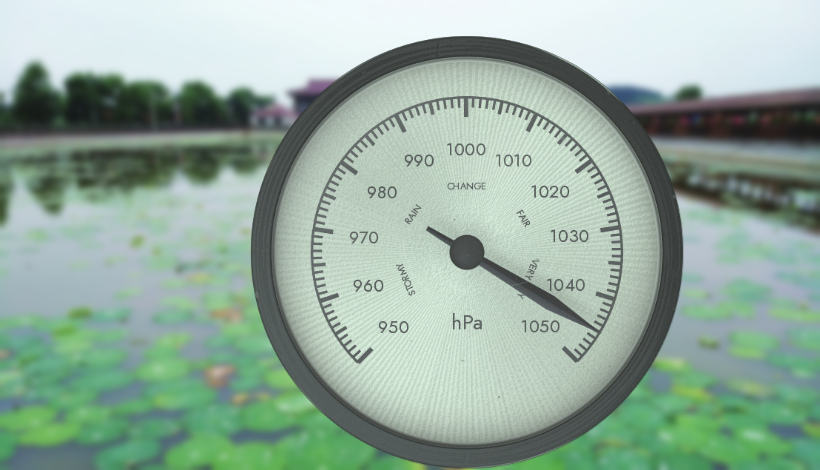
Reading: 1045 hPa
